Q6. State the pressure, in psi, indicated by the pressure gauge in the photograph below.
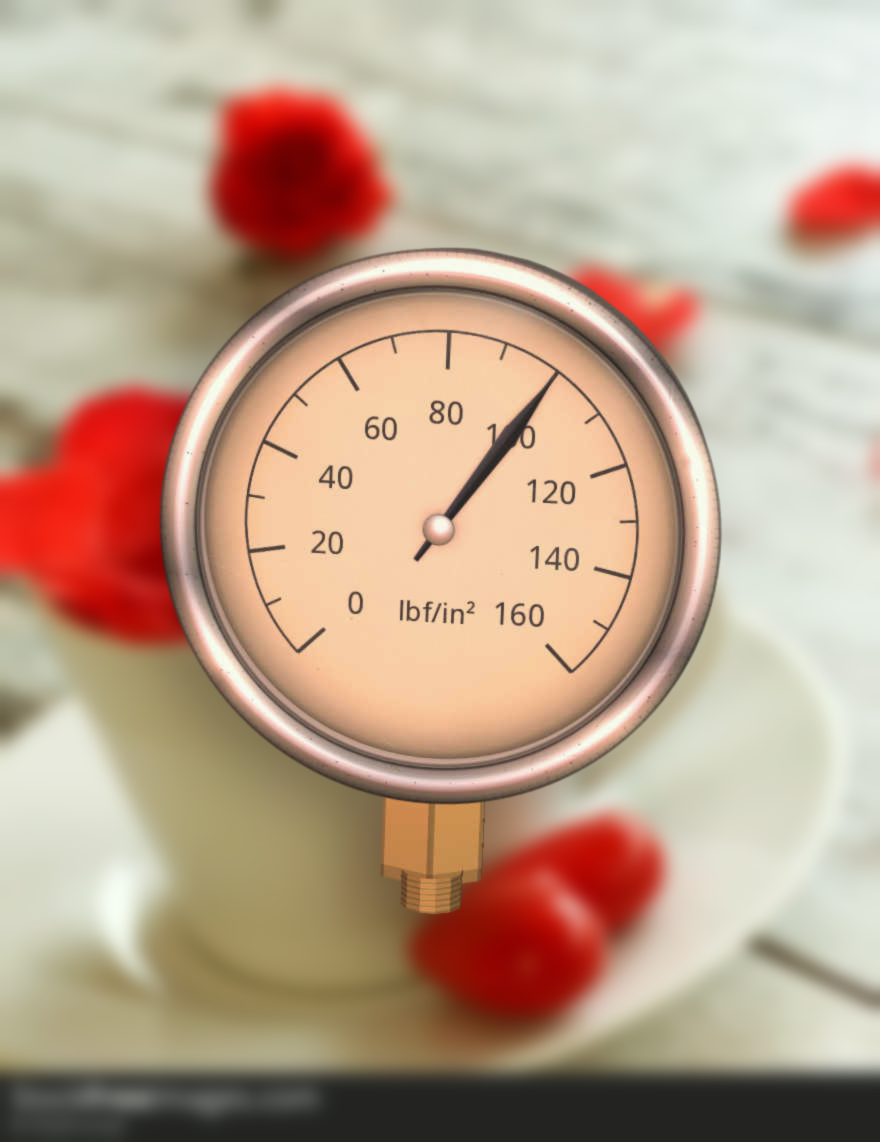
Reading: 100 psi
